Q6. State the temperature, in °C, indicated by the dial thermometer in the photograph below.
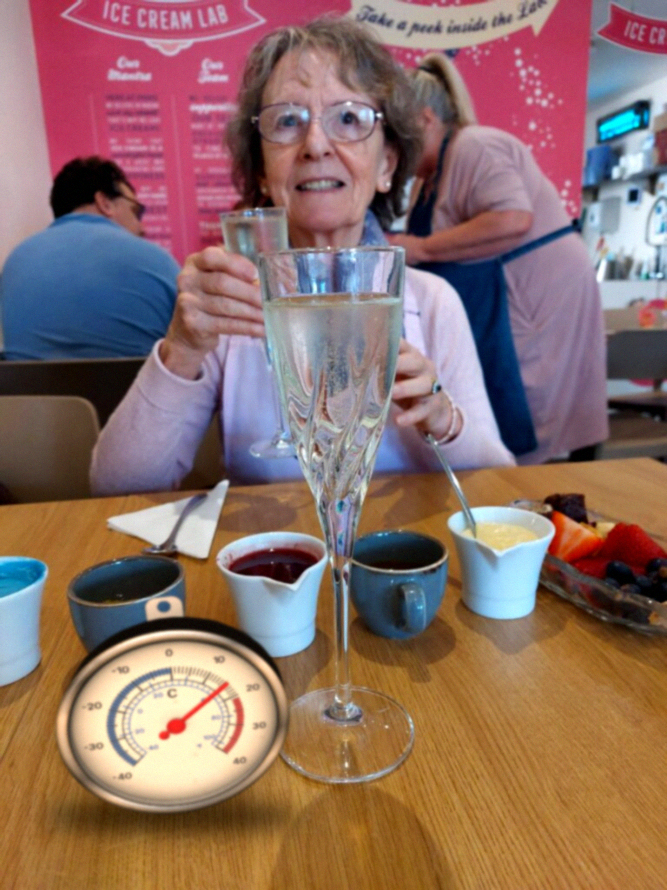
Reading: 15 °C
